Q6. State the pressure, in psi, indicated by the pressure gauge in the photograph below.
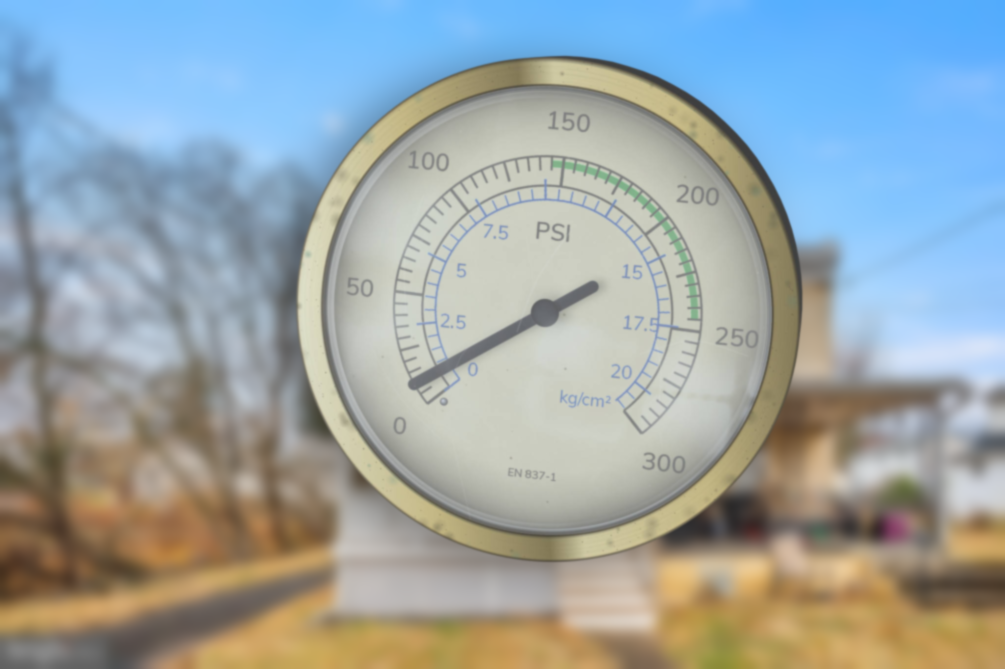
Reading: 10 psi
